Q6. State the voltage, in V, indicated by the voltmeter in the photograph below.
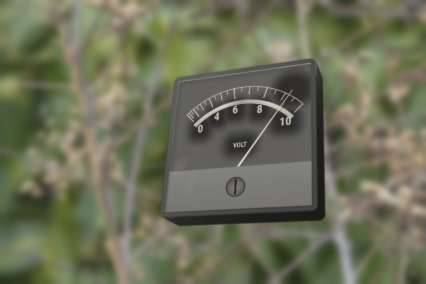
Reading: 9.25 V
